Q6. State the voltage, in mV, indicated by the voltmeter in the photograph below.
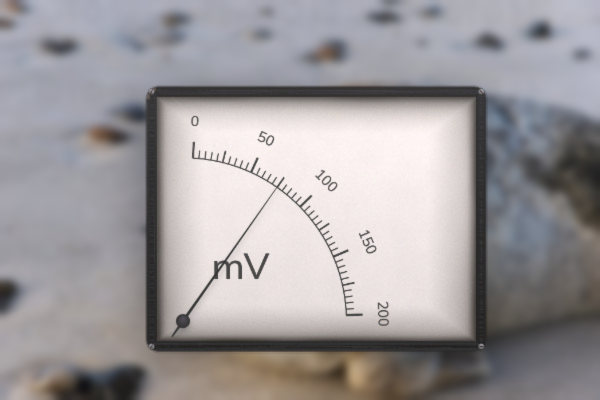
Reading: 75 mV
